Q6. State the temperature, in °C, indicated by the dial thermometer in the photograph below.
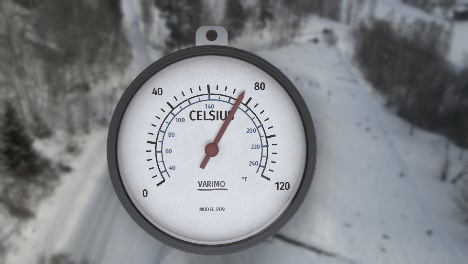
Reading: 76 °C
